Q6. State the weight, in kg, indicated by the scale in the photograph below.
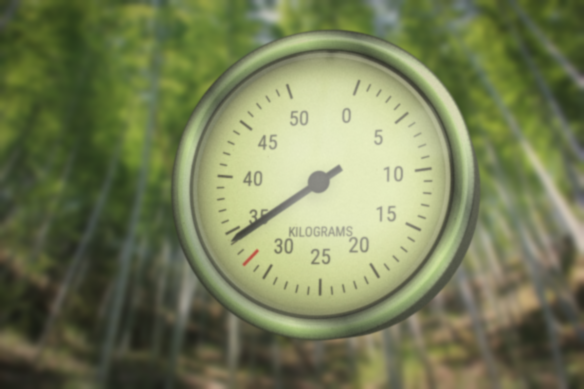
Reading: 34 kg
